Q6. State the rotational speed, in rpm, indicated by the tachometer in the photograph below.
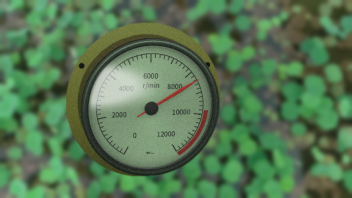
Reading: 8400 rpm
